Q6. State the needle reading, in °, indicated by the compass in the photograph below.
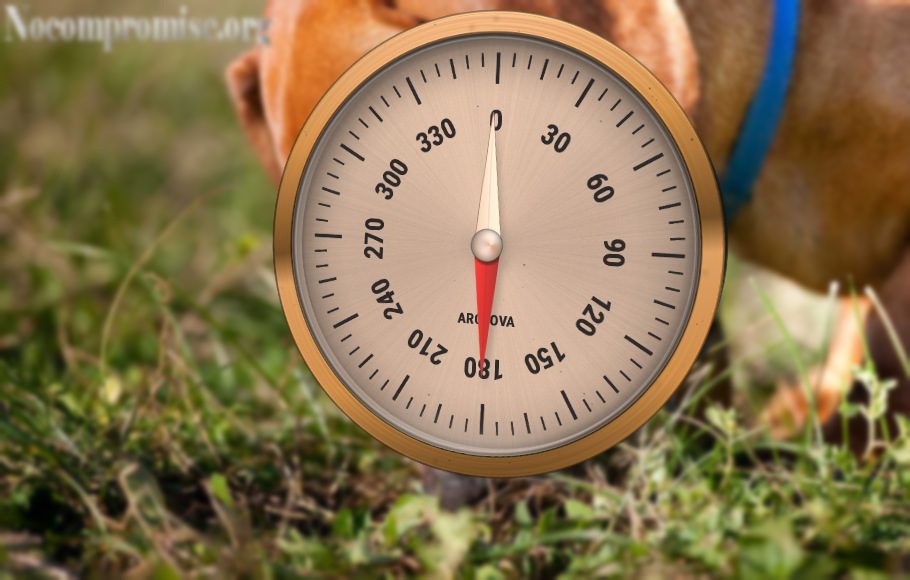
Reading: 180 °
